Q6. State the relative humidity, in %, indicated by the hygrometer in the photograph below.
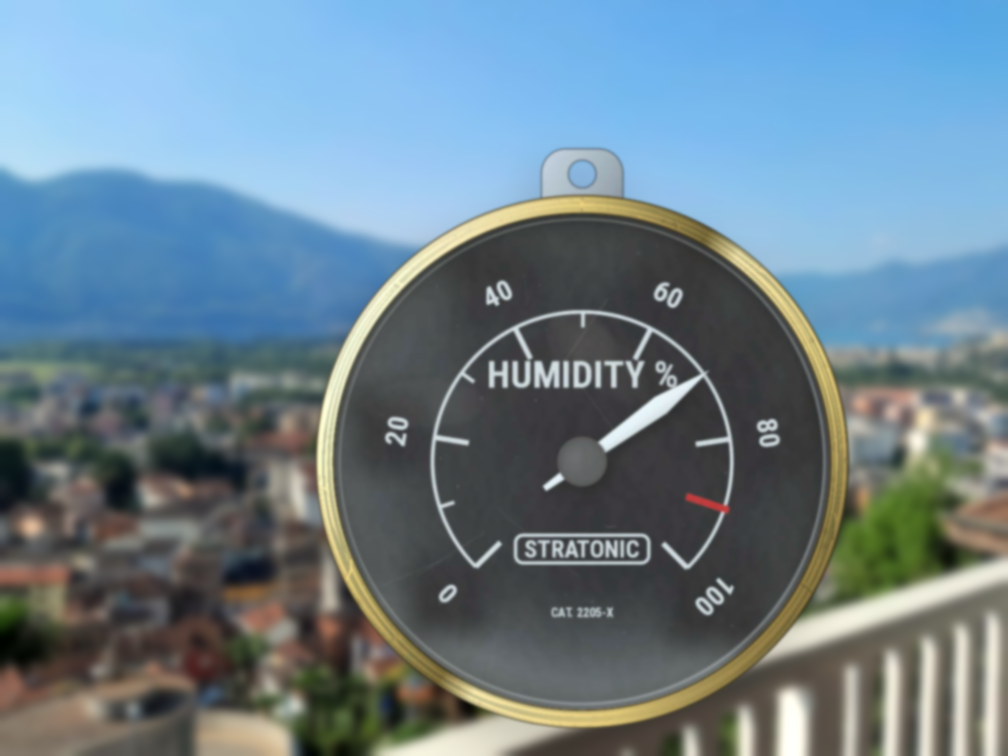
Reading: 70 %
